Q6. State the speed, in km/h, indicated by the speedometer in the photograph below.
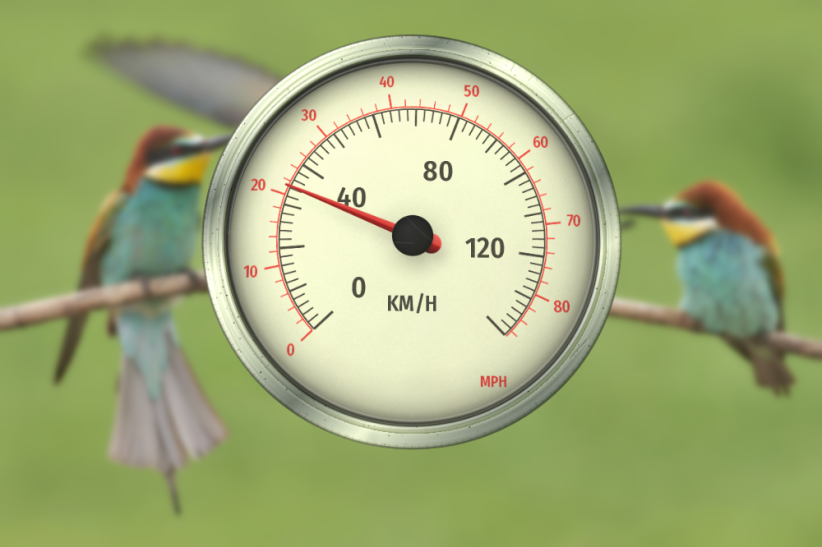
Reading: 34 km/h
